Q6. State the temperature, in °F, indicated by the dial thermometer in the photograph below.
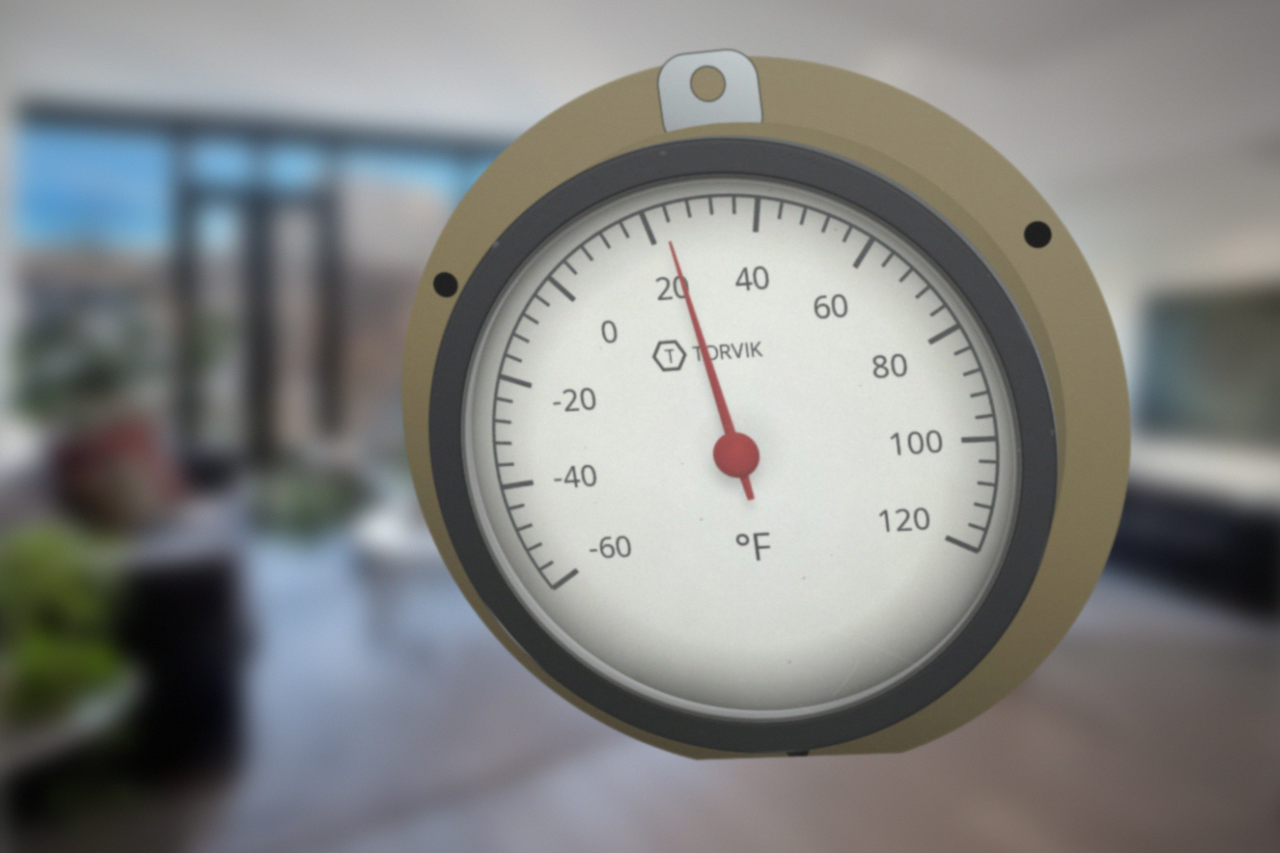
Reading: 24 °F
